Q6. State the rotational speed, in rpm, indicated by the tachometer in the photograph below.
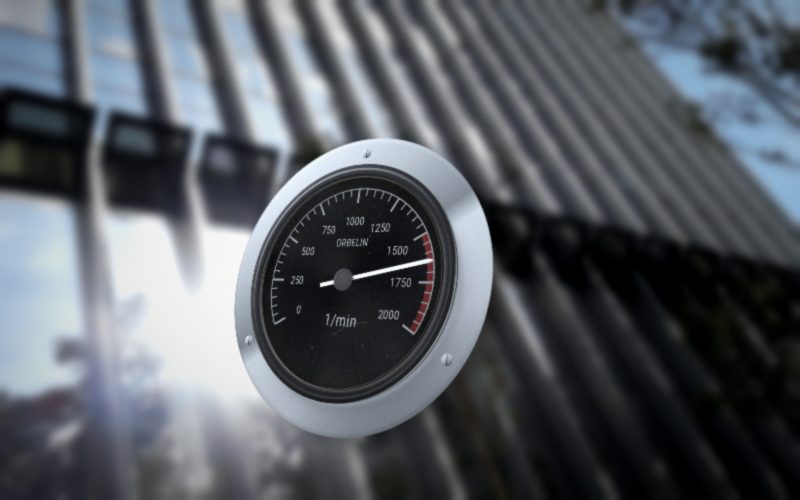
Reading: 1650 rpm
